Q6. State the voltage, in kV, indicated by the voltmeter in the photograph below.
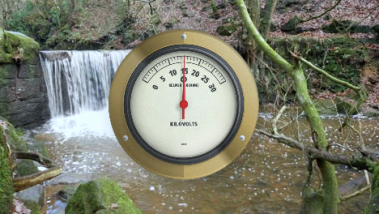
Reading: 15 kV
